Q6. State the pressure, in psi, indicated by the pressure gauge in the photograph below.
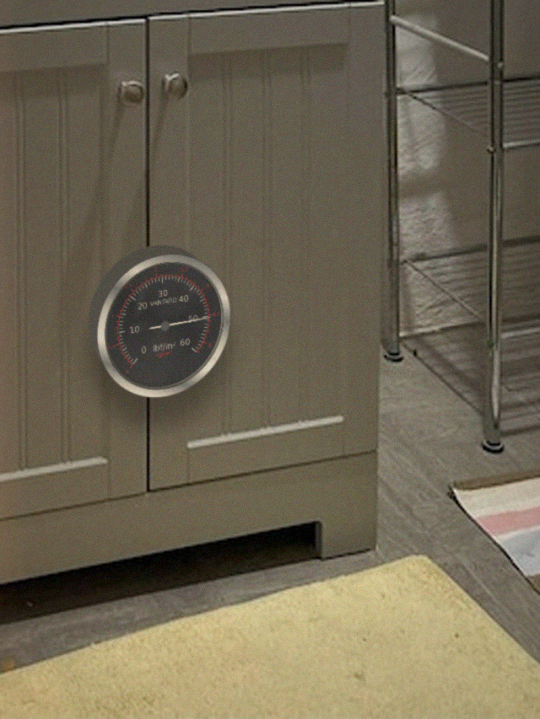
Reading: 50 psi
